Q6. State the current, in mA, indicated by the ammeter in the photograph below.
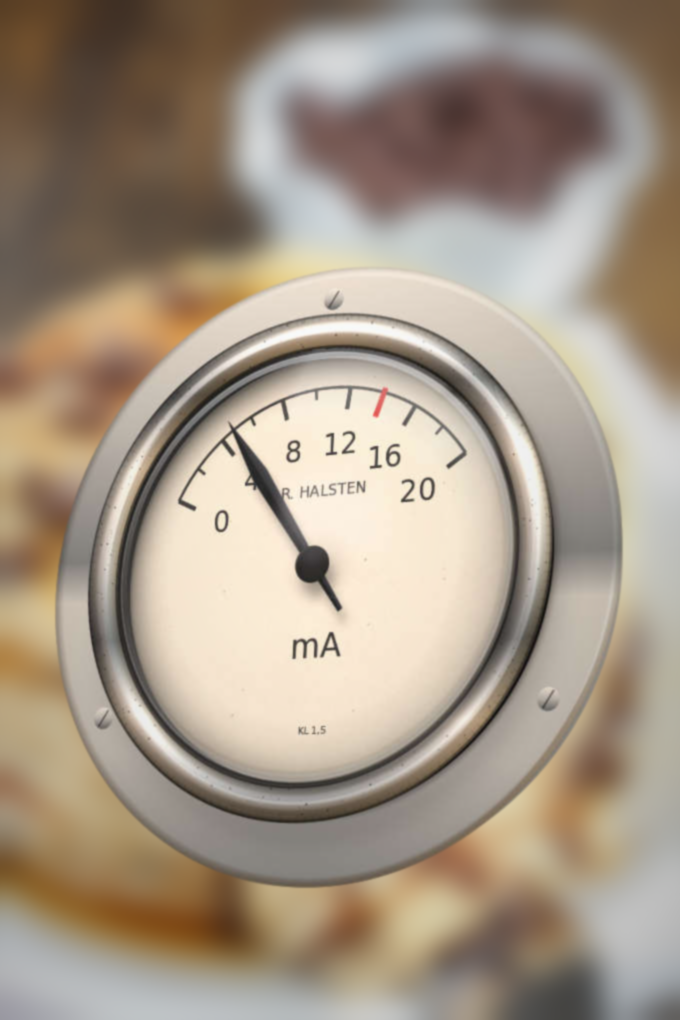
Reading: 5 mA
